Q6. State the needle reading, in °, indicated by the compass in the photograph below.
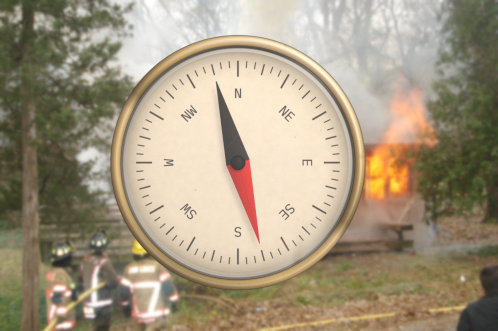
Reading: 165 °
